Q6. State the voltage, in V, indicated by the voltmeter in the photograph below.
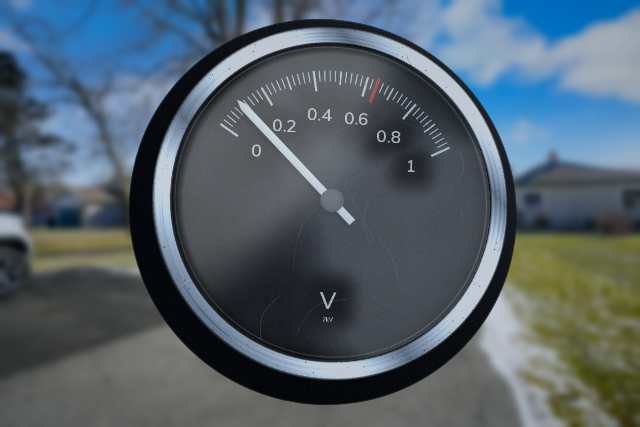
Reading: 0.1 V
